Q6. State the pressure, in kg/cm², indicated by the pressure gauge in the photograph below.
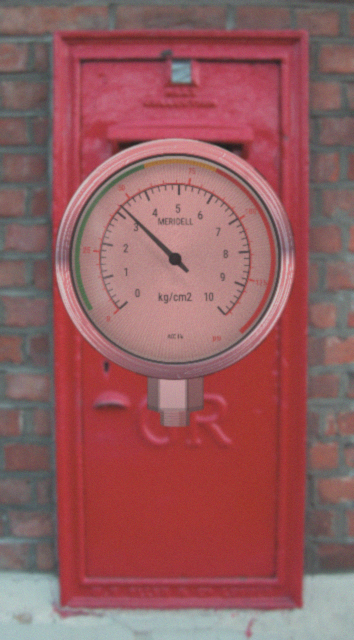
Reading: 3.2 kg/cm²
